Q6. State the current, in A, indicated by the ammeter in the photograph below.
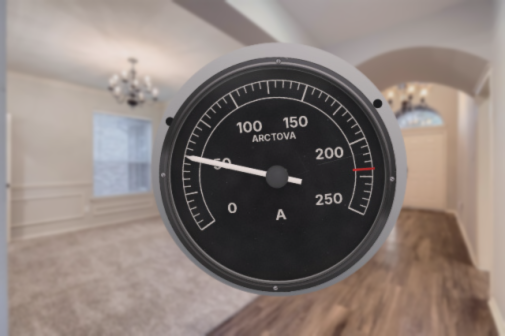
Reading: 50 A
